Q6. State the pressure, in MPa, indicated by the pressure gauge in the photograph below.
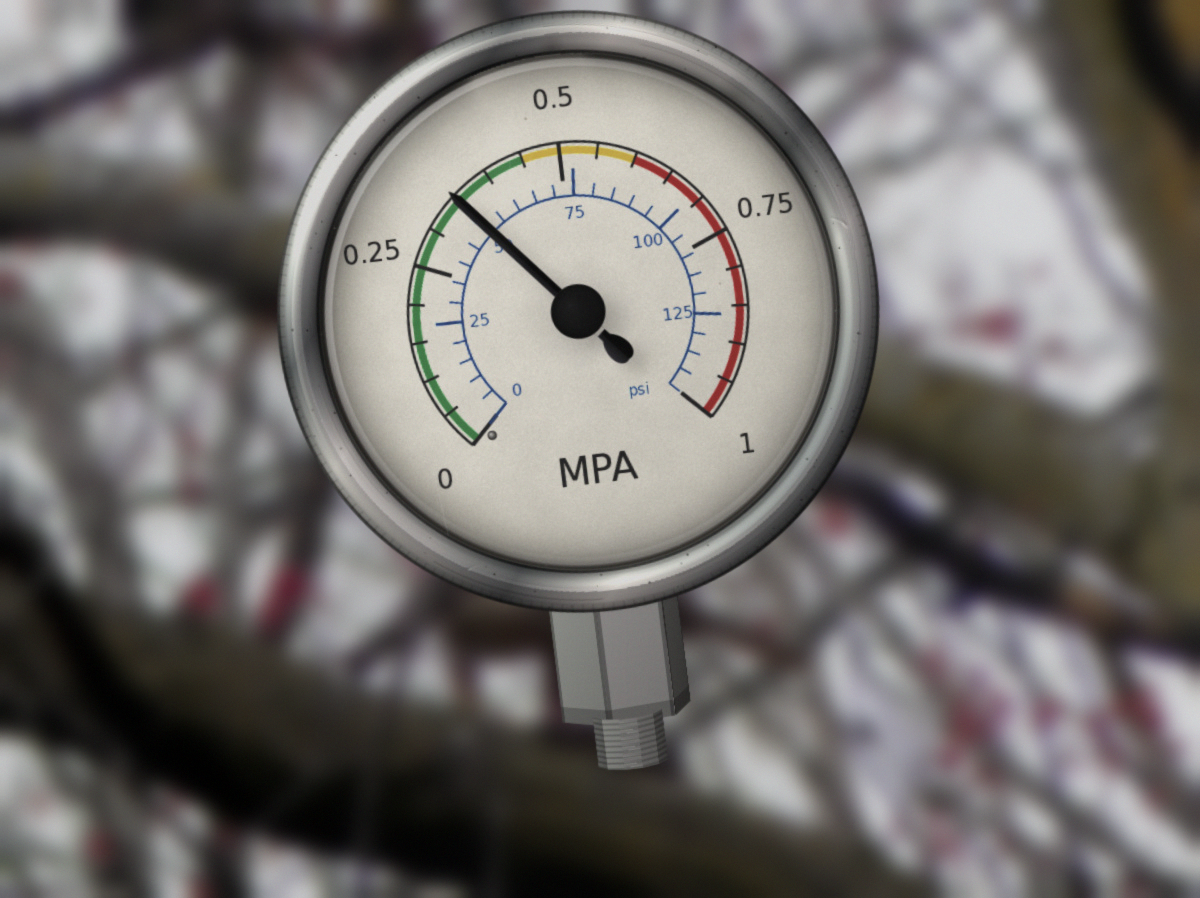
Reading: 0.35 MPa
